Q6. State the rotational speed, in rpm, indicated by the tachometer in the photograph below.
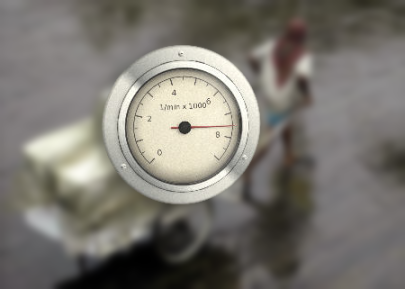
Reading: 7500 rpm
